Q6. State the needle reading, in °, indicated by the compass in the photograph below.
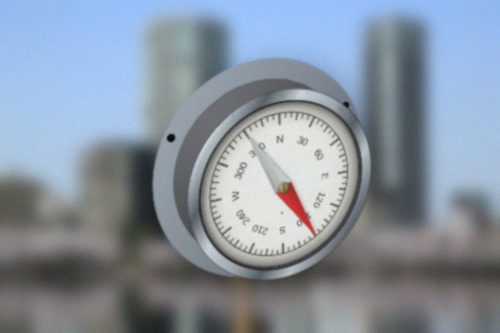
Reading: 150 °
